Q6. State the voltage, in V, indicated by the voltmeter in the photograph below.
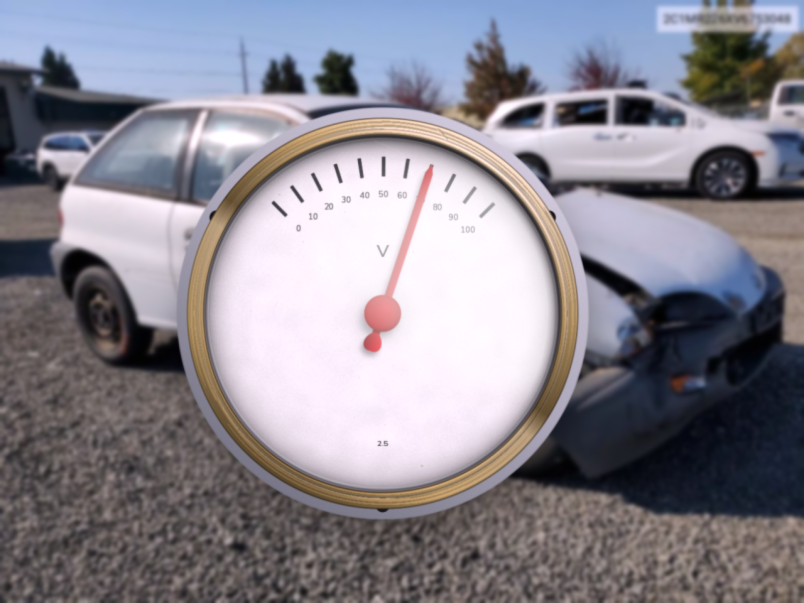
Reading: 70 V
